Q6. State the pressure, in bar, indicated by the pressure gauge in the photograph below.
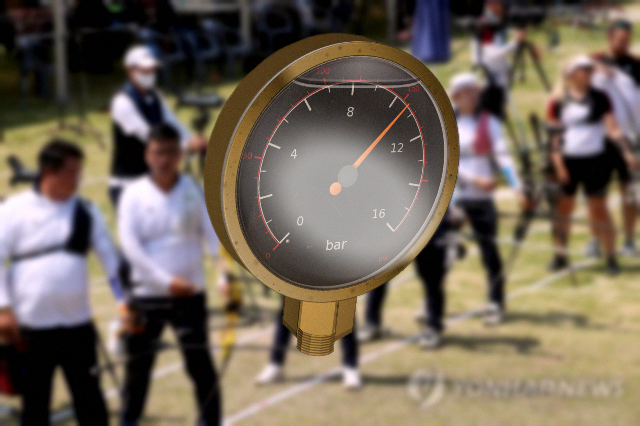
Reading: 10.5 bar
